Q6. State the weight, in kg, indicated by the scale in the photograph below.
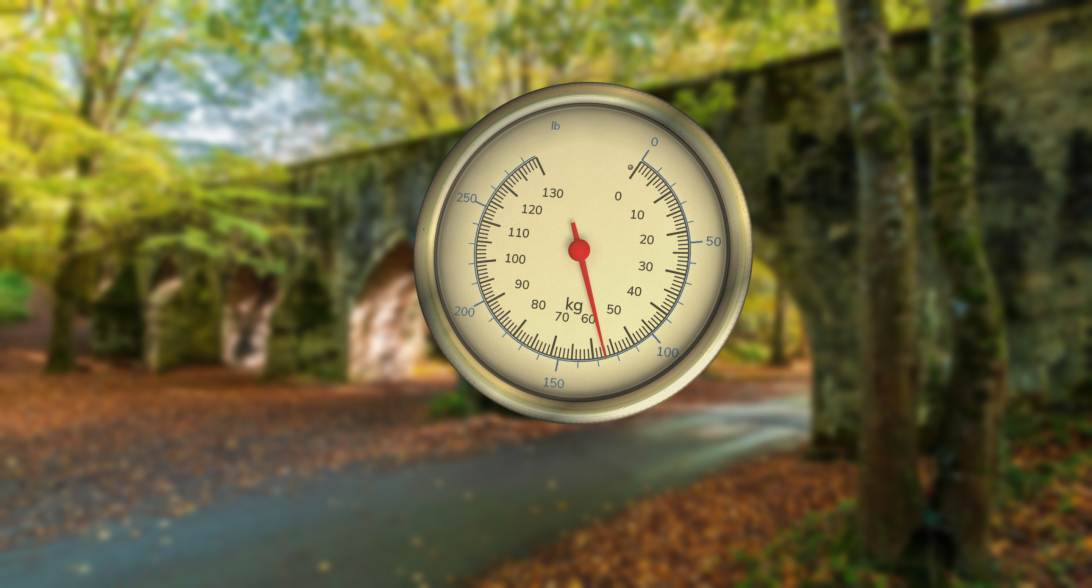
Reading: 57 kg
